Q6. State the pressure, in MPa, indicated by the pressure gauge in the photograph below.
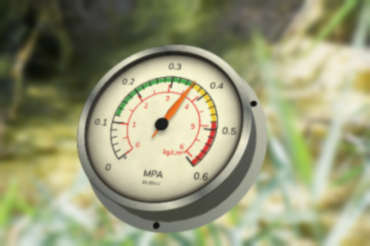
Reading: 0.36 MPa
